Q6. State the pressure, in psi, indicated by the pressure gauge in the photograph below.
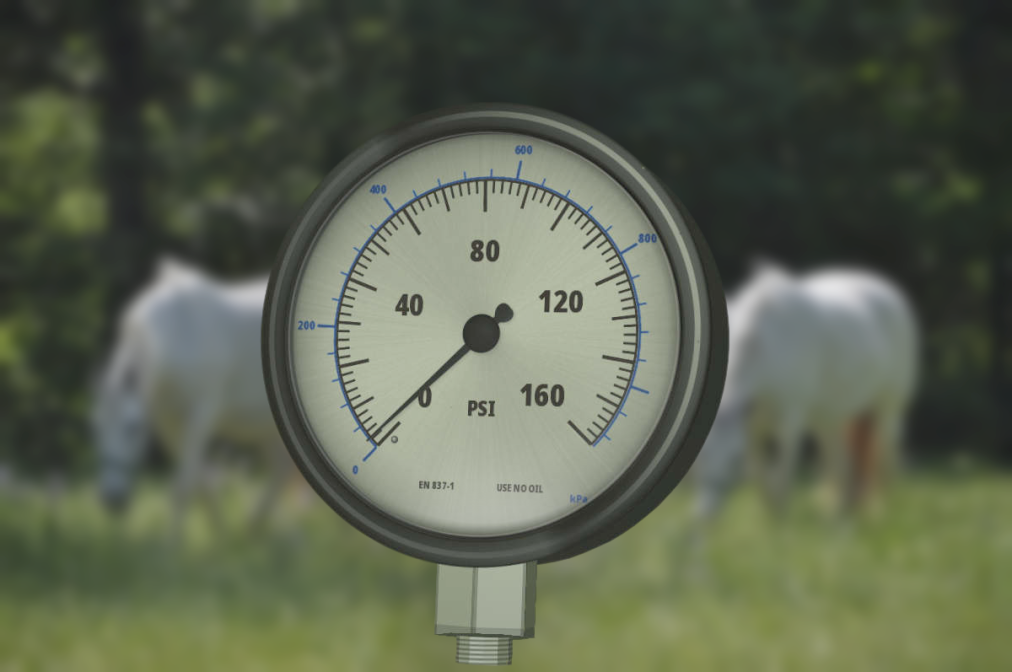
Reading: 2 psi
